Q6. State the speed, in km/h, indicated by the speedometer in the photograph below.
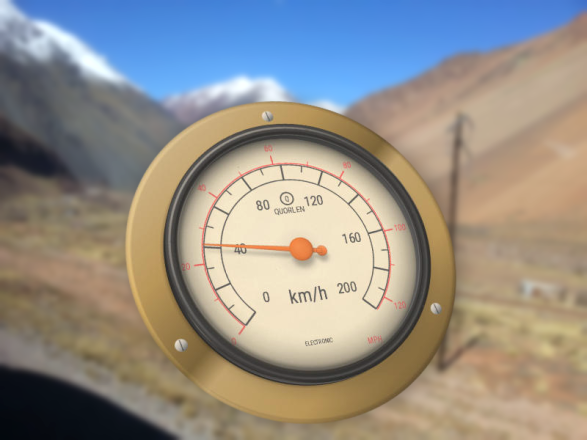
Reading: 40 km/h
